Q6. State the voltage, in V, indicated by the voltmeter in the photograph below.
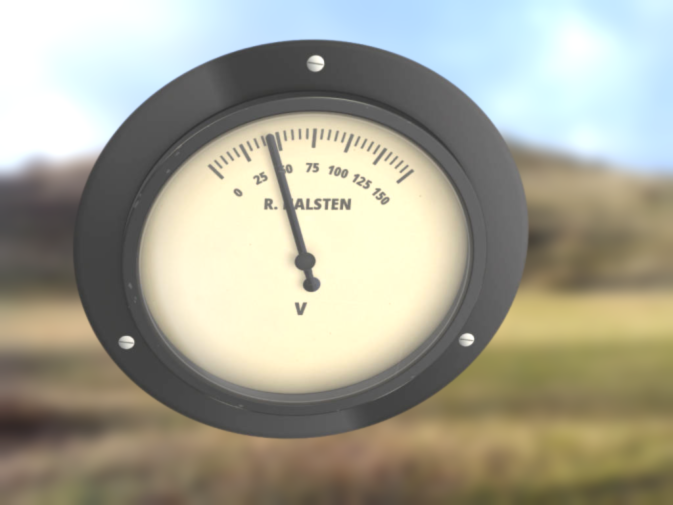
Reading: 45 V
